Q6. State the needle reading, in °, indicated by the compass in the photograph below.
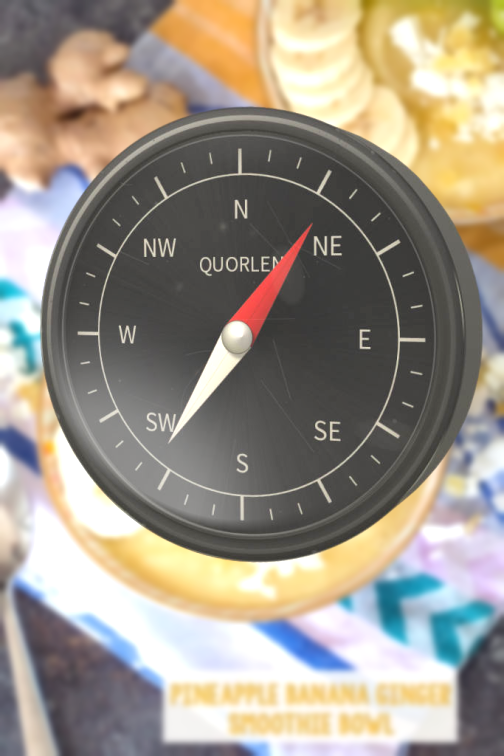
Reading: 35 °
